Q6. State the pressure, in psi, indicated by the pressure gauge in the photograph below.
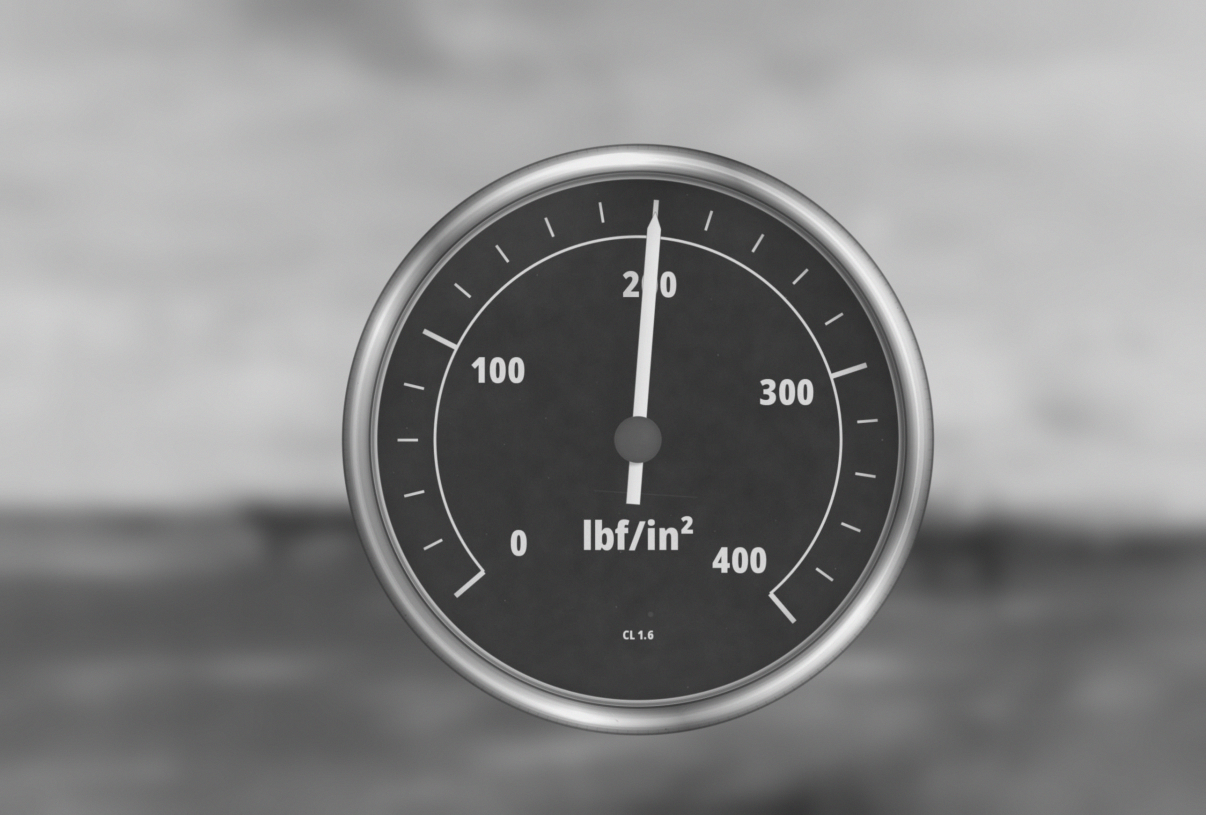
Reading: 200 psi
